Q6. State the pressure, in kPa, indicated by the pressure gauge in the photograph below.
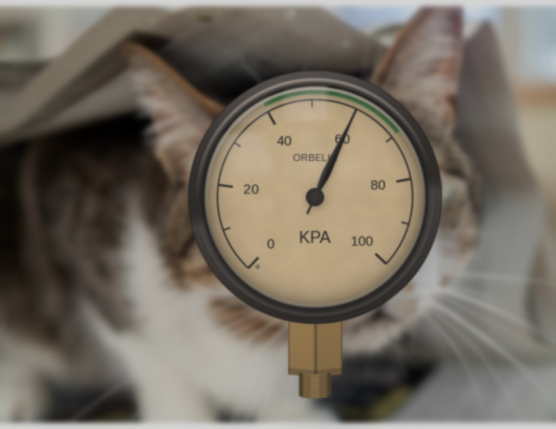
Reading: 60 kPa
